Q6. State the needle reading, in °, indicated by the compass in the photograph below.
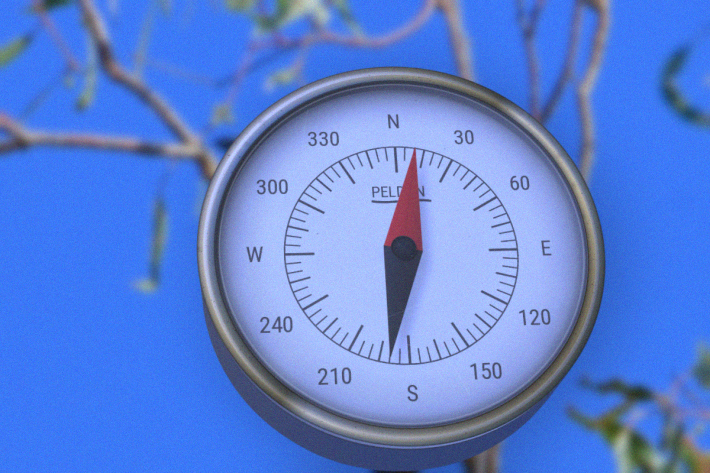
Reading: 10 °
